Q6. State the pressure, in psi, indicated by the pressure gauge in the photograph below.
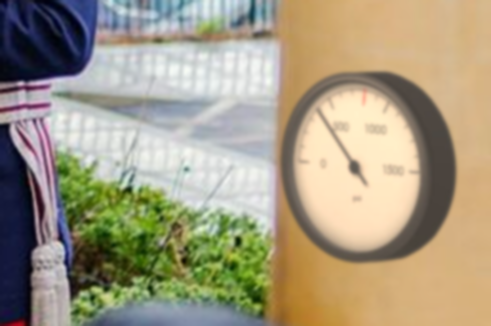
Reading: 400 psi
